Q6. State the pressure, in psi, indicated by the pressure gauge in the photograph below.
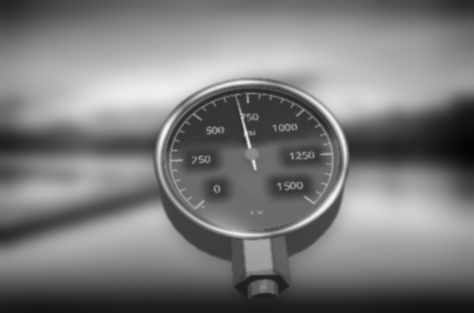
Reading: 700 psi
